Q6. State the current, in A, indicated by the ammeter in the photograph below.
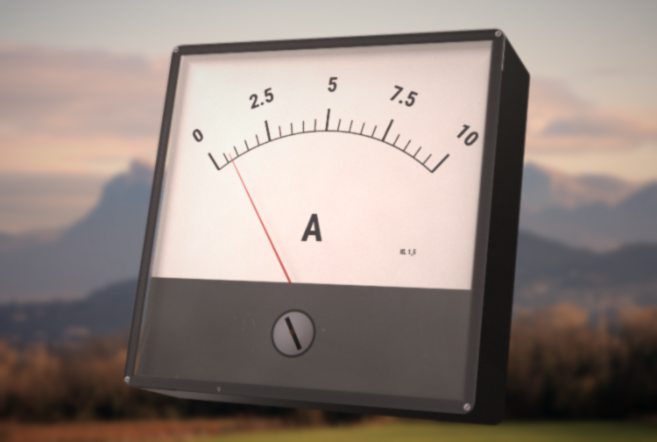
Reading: 0.75 A
